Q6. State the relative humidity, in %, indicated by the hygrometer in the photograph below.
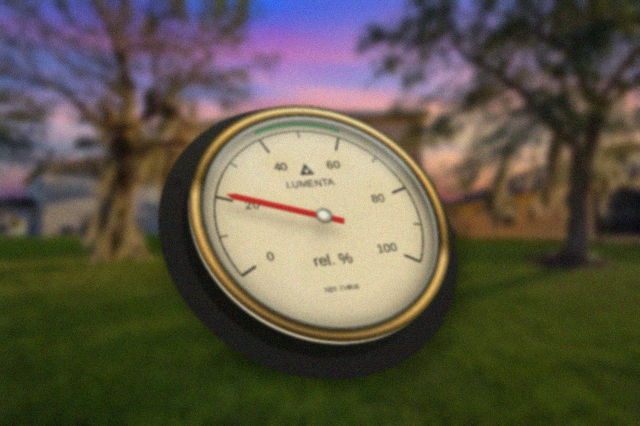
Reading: 20 %
